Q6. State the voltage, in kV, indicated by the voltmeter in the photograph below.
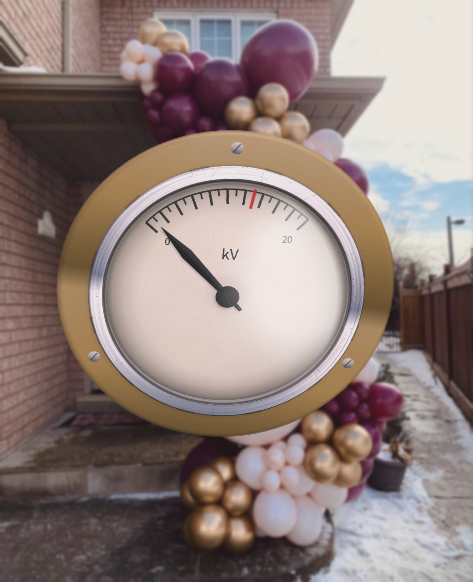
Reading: 1 kV
